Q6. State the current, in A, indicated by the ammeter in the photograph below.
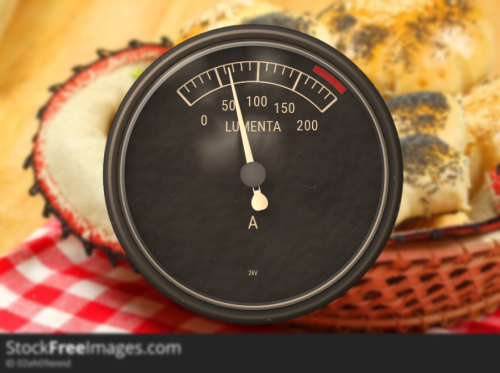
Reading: 65 A
